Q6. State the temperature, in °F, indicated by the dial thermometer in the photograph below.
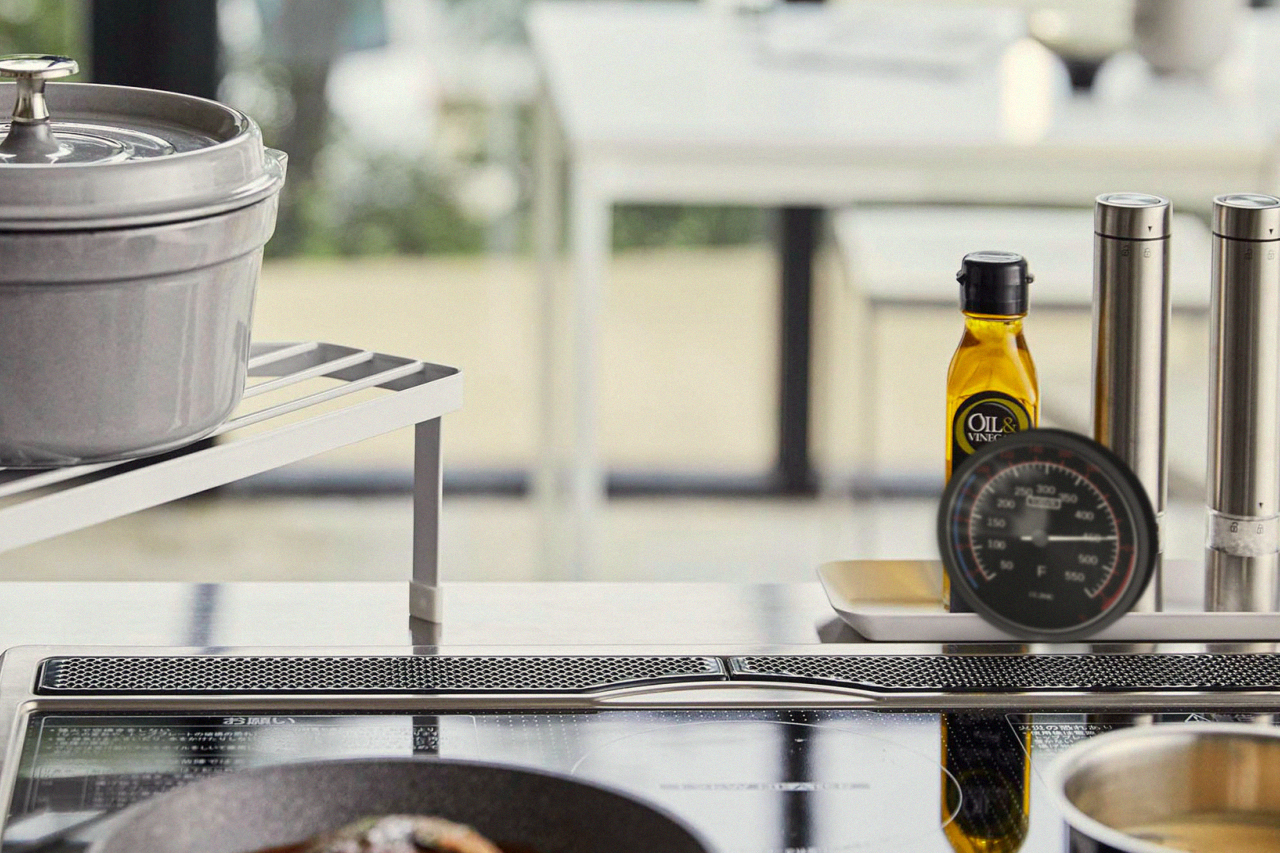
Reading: 450 °F
